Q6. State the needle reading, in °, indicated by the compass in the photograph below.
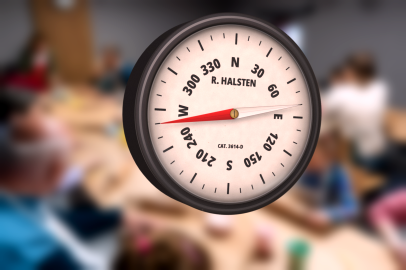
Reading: 260 °
